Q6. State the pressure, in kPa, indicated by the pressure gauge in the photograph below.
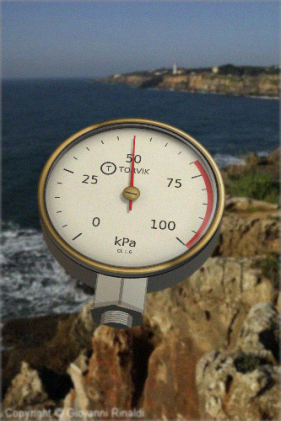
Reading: 50 kPa
